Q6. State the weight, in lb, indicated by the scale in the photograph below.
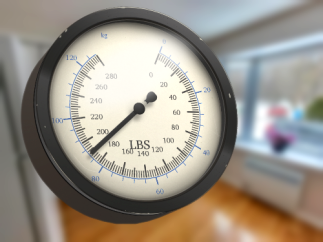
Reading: 190 lb
